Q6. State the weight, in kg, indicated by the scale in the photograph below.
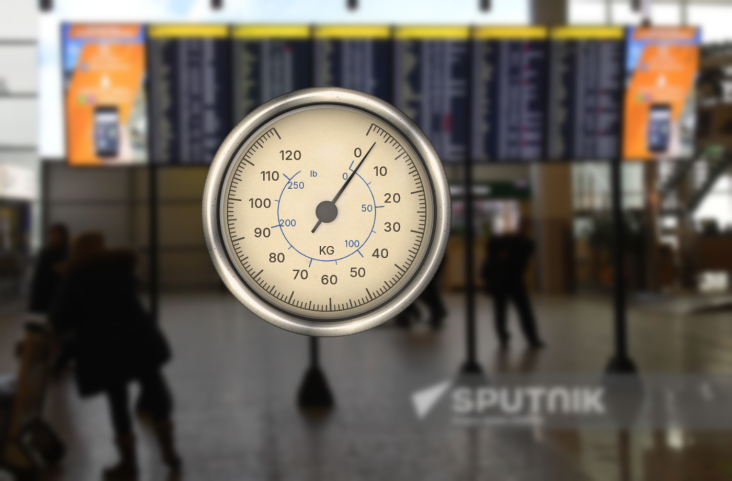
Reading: 3 kg
